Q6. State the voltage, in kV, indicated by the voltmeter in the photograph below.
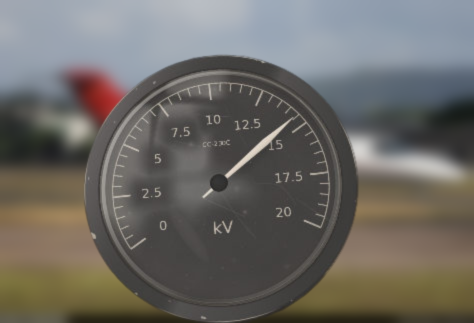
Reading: 14.5 kV
